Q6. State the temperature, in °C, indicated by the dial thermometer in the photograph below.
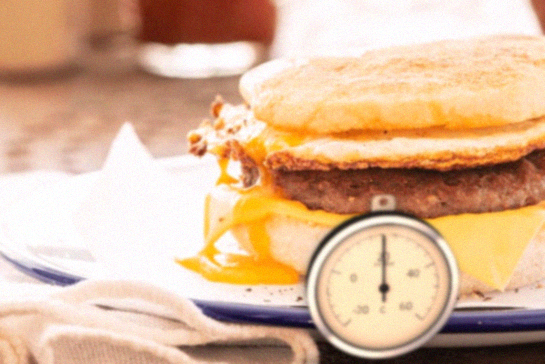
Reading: 20 °C
